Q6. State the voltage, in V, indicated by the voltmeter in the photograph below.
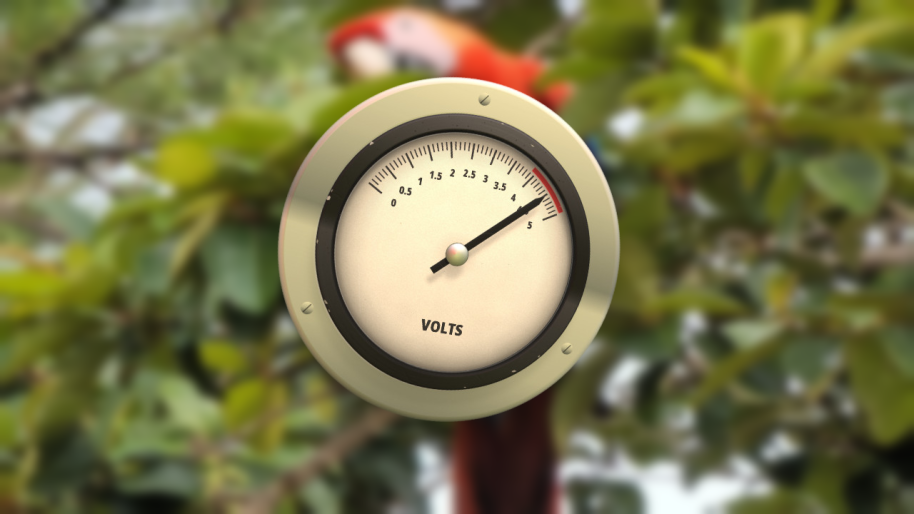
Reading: 4.5 V
